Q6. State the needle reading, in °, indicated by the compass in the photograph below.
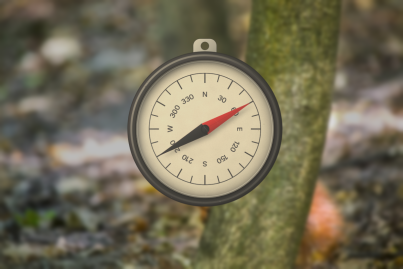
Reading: 60 °
